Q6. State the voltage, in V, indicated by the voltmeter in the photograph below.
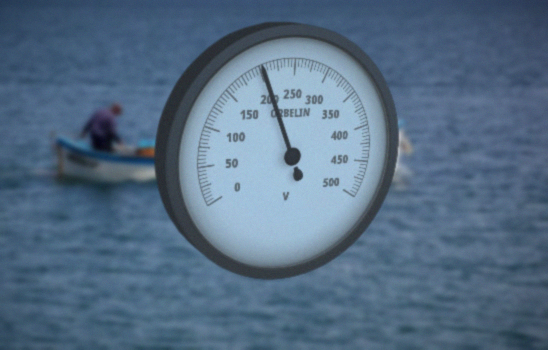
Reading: 200 V
